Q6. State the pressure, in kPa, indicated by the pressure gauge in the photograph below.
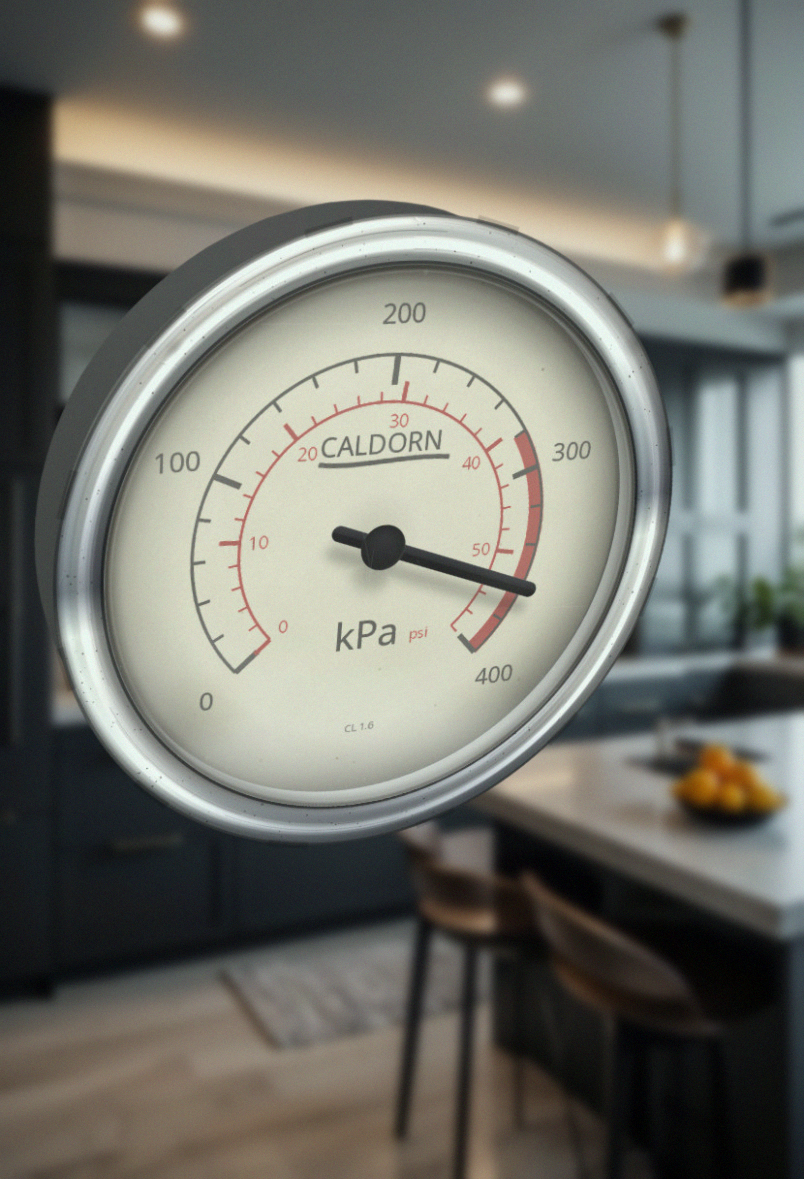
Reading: 360 kPa
